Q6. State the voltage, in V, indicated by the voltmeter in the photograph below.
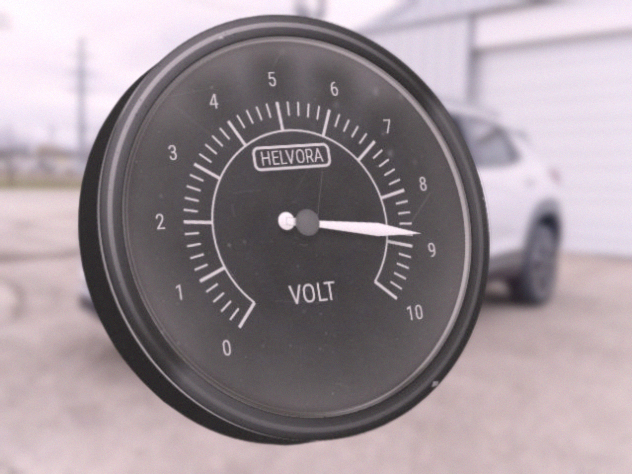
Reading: 8.8 V
